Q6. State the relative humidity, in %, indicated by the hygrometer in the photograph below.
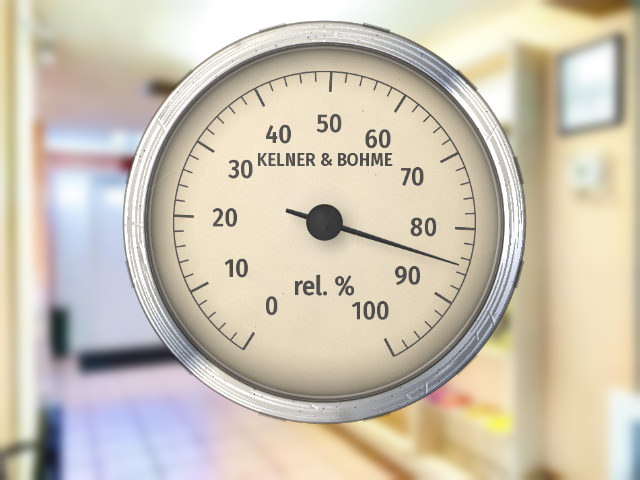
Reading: 85 %
